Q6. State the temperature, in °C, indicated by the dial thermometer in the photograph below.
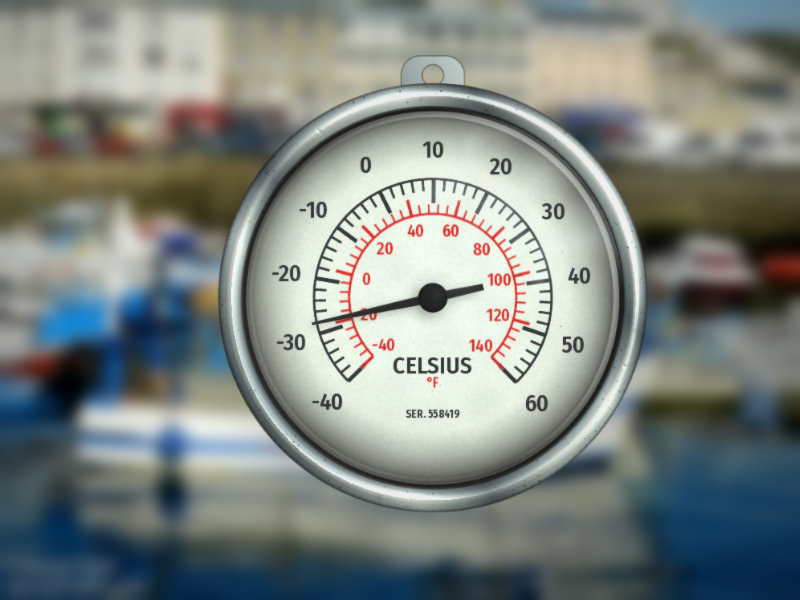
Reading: -28 °C
